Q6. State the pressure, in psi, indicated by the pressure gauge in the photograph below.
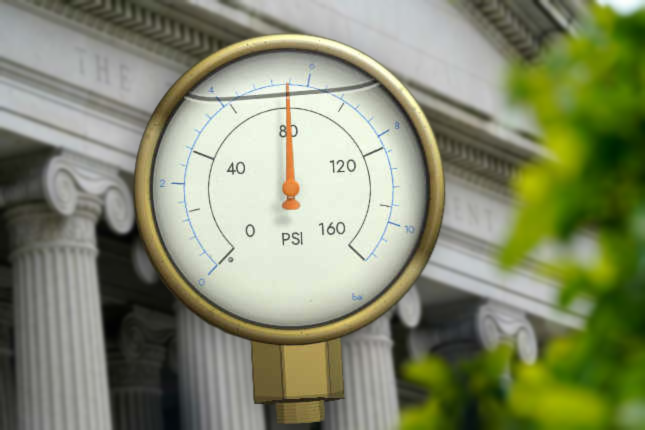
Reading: 80 psi
